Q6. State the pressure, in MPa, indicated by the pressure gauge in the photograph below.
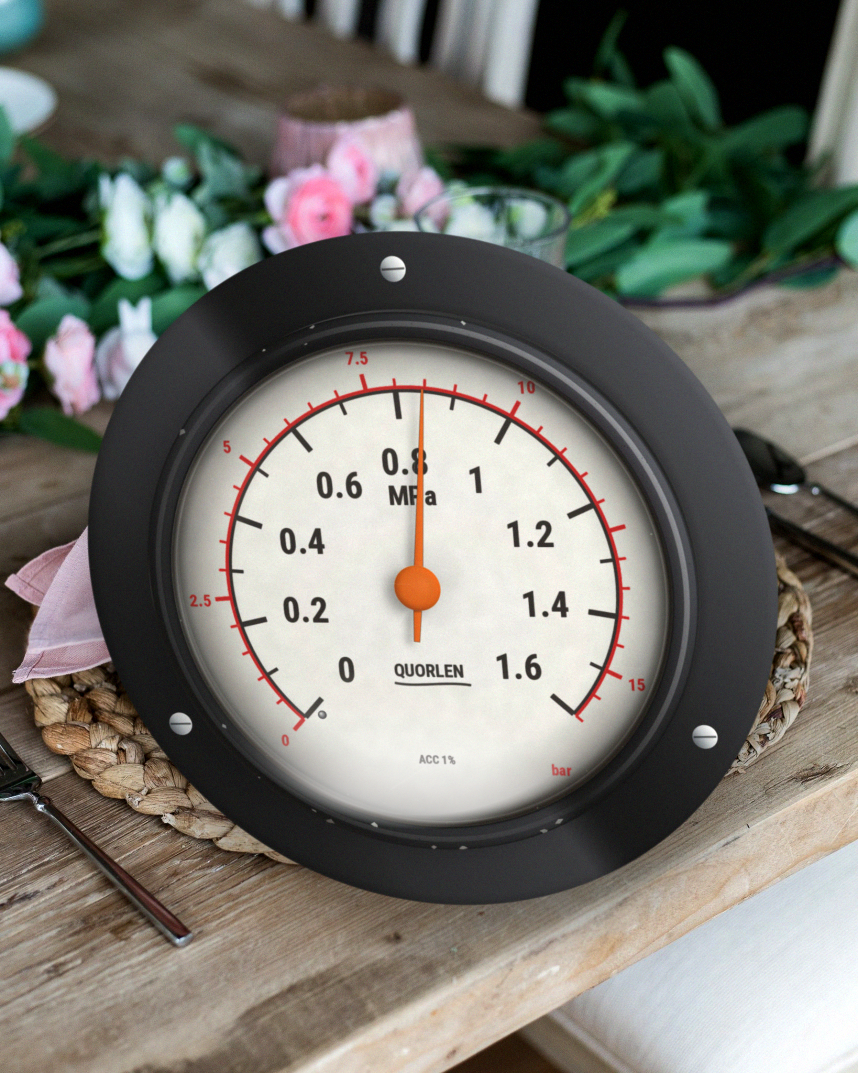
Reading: 0.85 MPa
